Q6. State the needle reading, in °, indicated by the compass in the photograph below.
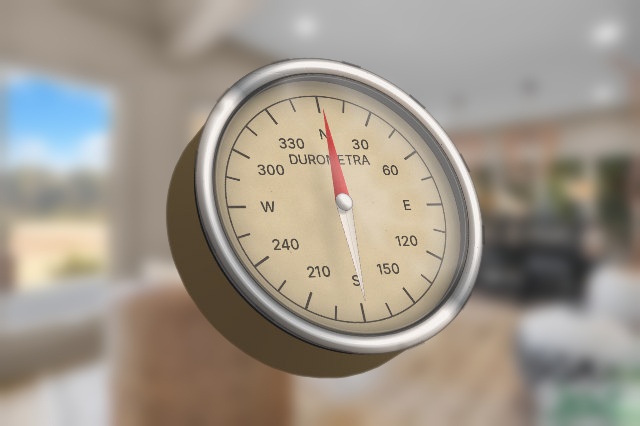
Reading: 0 °
